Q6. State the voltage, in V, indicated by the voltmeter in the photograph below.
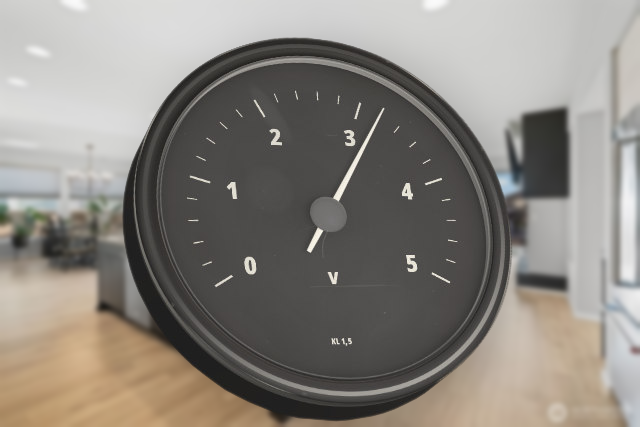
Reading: 3.2 V
